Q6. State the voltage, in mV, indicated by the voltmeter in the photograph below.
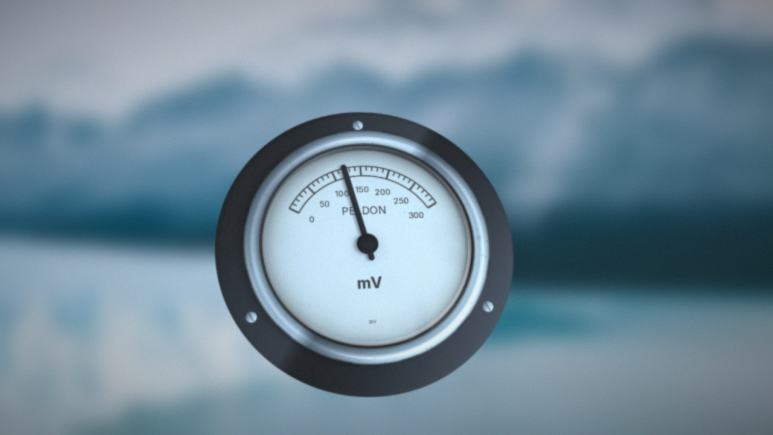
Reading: 120 mV
